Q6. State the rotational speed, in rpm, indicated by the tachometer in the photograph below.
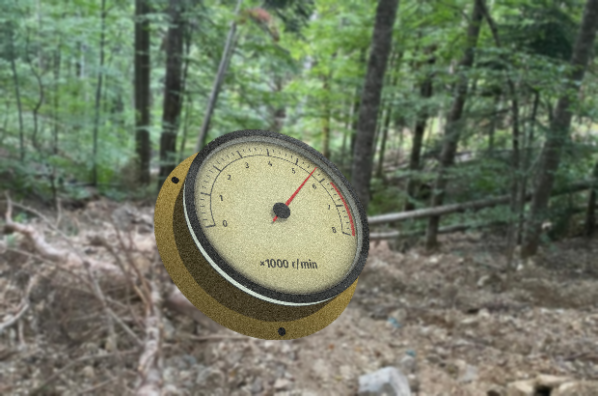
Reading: 5600 rpm
